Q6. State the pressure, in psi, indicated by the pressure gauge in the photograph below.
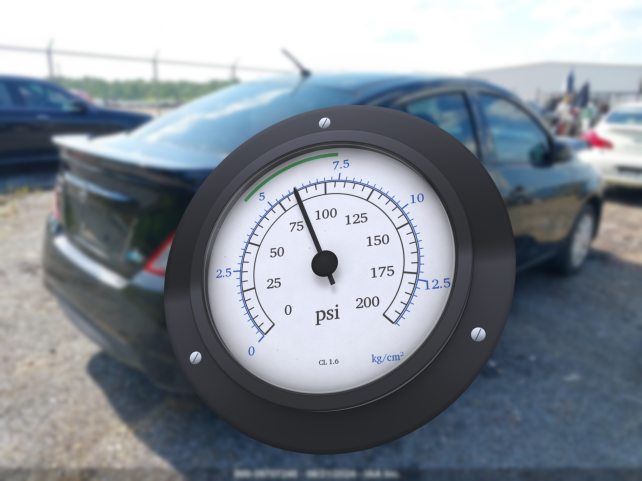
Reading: 85 psi
